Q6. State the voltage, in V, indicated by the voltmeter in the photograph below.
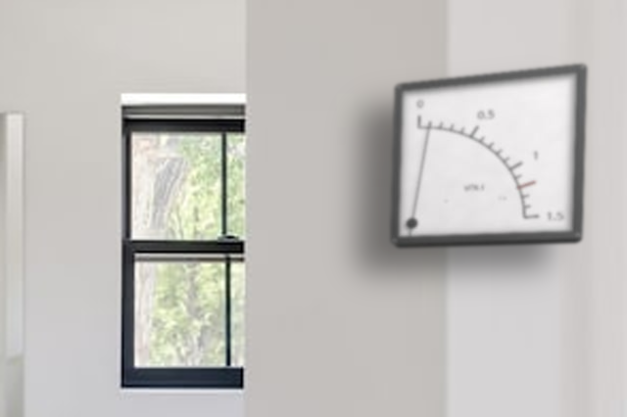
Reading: 0.1 V
